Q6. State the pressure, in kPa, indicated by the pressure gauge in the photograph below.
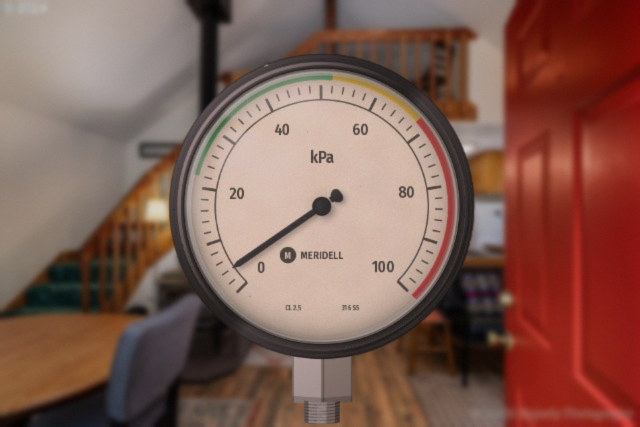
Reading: 4 kPa
